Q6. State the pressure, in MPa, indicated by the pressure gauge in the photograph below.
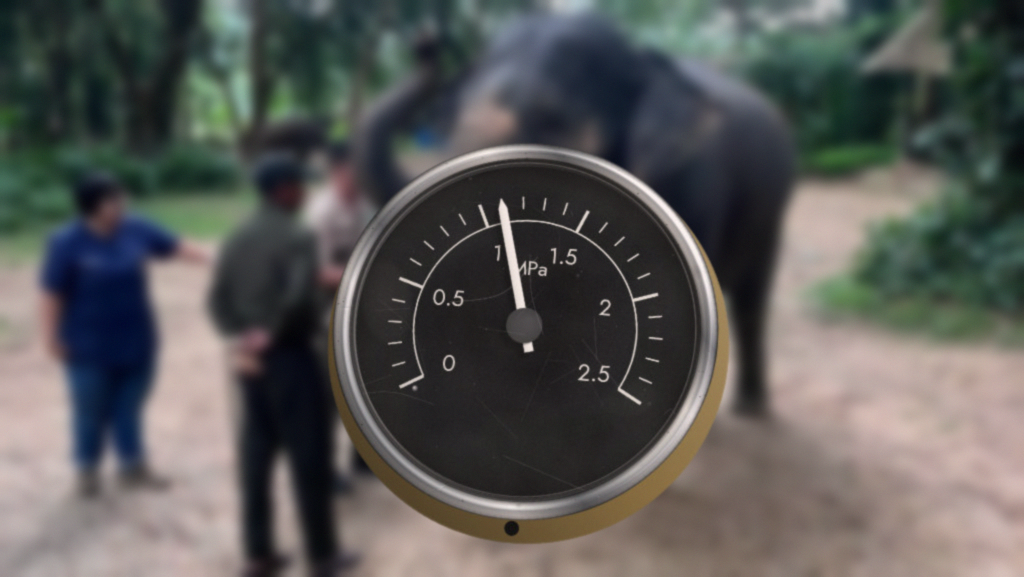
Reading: 1.1 MPa
